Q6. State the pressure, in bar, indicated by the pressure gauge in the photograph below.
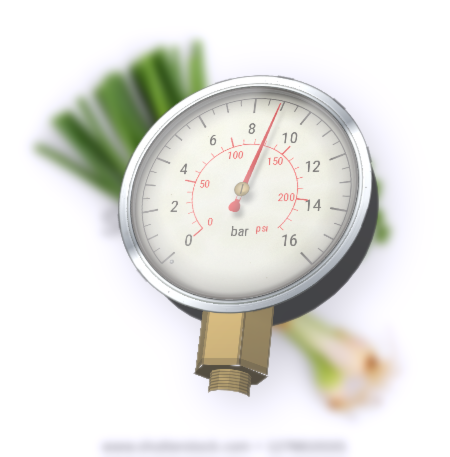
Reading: 9 bar
